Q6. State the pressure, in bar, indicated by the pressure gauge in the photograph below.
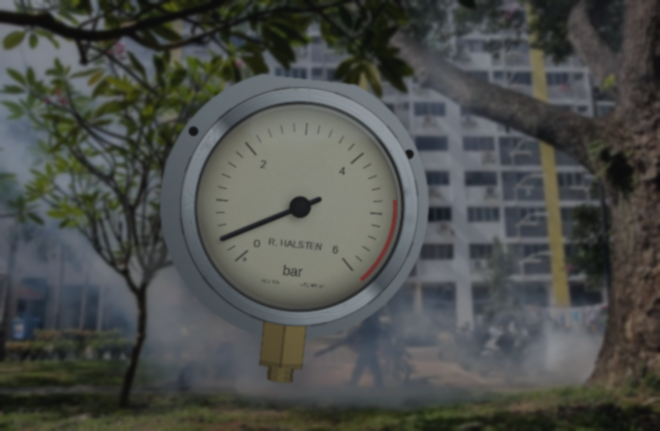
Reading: 0.4 bar
